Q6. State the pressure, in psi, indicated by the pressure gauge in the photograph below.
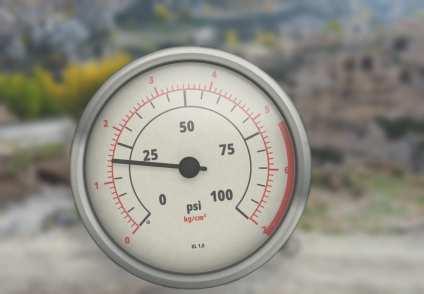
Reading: 20 psi
